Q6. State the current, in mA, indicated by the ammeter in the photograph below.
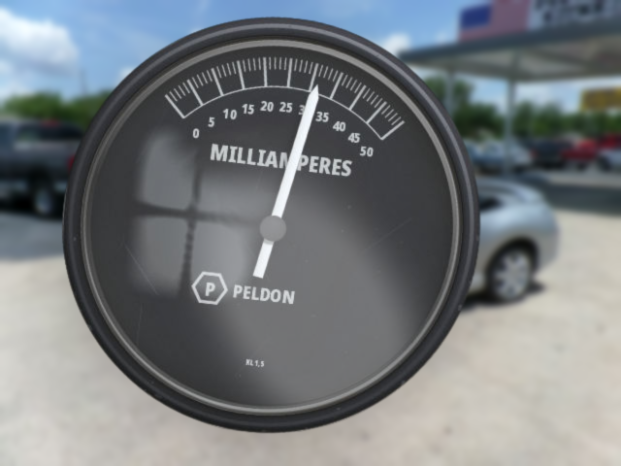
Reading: 31 mA
